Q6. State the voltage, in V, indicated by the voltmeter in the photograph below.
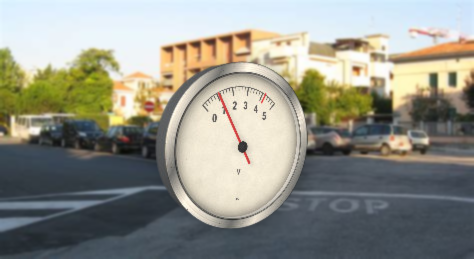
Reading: 1 V
